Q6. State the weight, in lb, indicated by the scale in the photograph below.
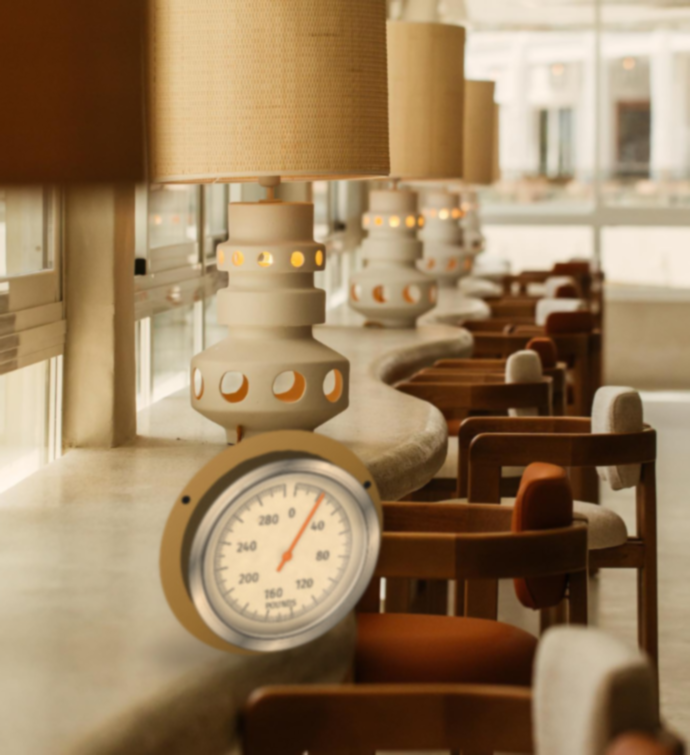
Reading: 20 lb
